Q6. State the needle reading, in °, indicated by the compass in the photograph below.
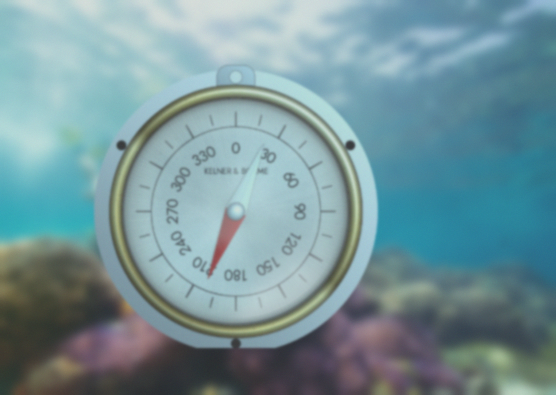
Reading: 202.5 °
